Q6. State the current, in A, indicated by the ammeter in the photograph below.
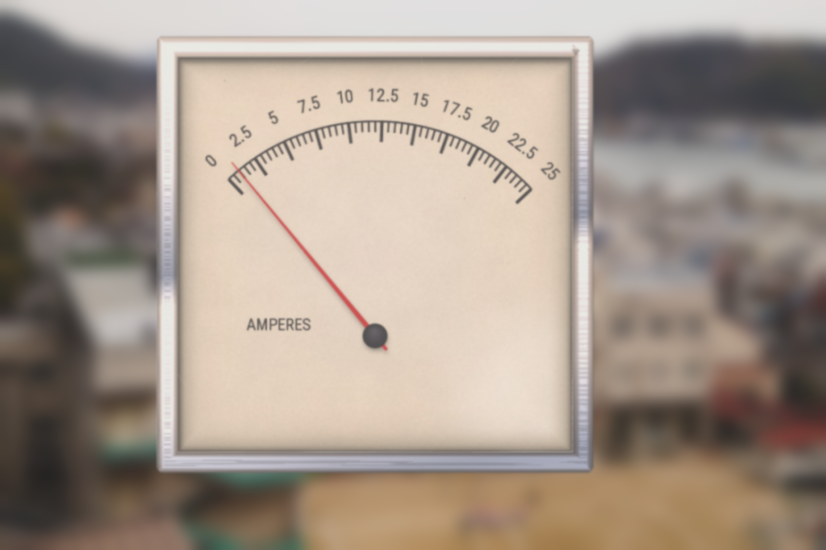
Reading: 1 A
